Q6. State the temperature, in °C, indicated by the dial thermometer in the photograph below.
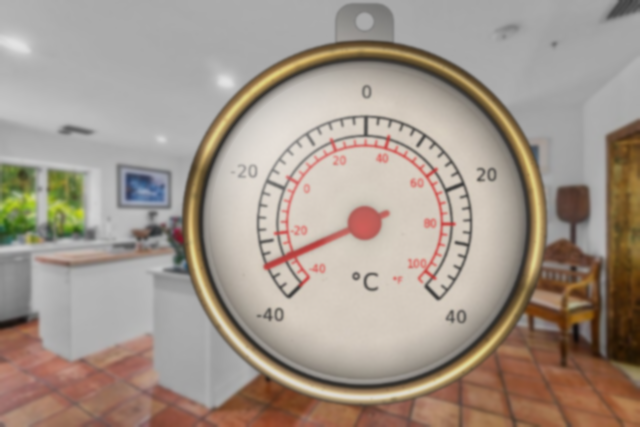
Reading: -34 °C
